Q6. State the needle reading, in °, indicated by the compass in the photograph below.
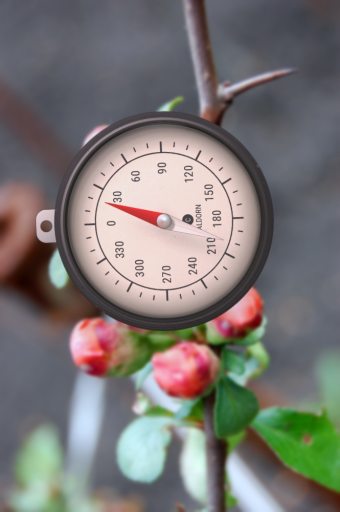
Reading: 20 °
